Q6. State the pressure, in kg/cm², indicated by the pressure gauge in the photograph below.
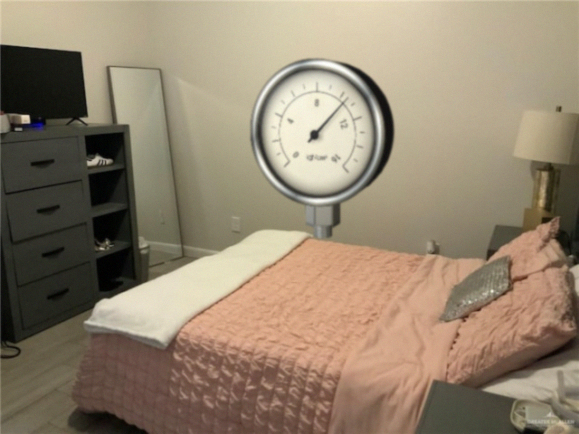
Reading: 10.5 kg/cm²
